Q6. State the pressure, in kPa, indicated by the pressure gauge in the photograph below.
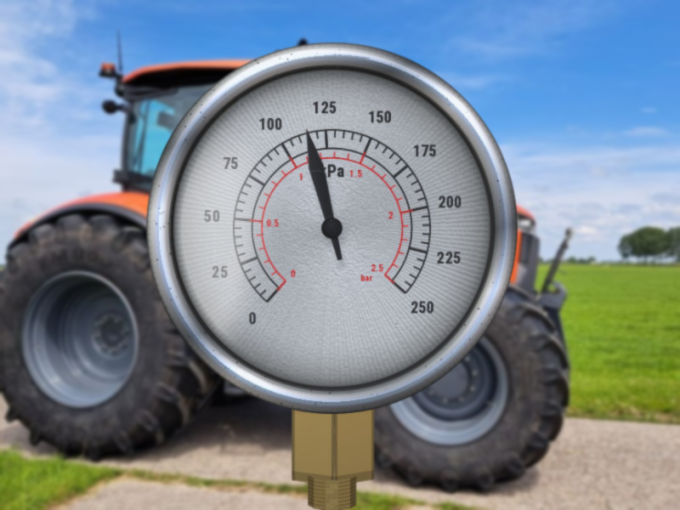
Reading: 115 kPa
